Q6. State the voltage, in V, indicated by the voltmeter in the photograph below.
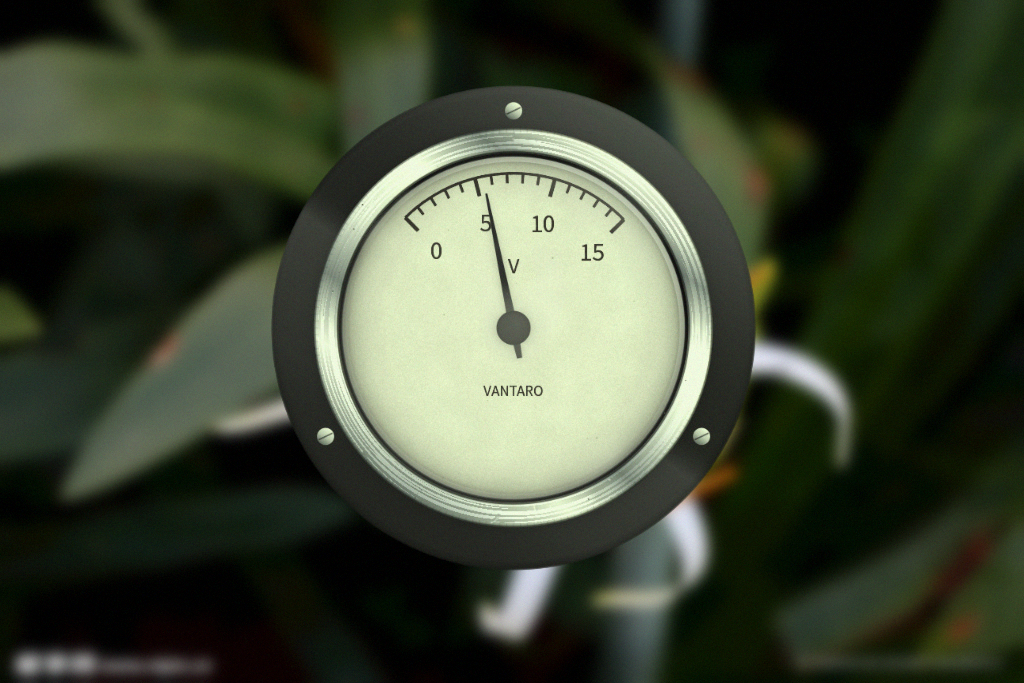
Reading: 5.5 V
